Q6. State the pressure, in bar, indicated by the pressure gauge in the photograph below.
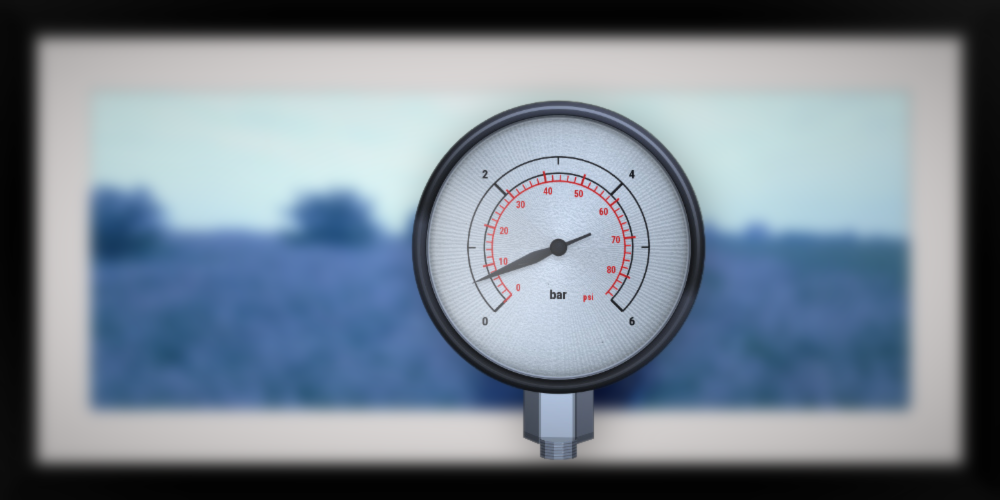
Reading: 0.5 bar
